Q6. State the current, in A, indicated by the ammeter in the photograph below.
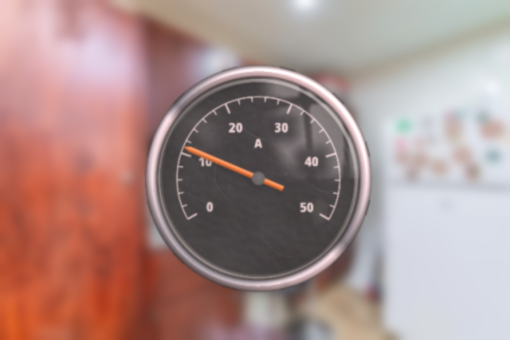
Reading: 11 A
